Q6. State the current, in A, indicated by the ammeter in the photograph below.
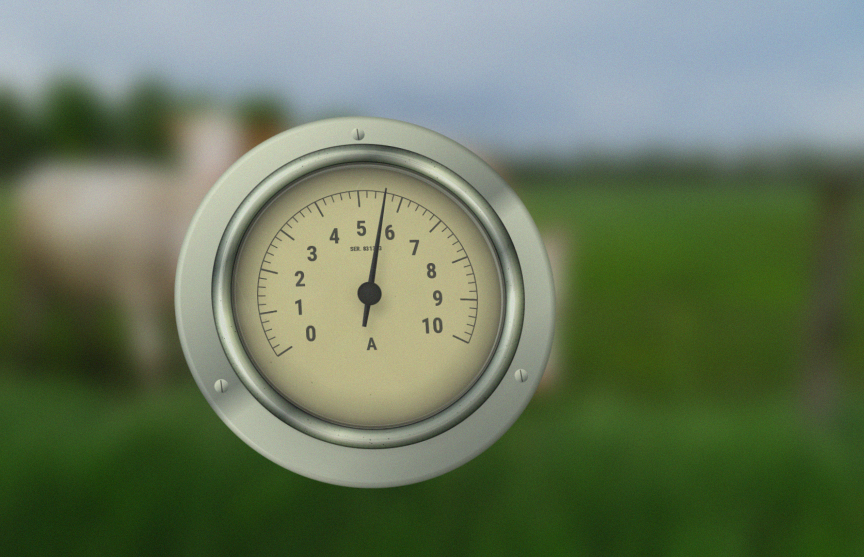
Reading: 5.6 A
